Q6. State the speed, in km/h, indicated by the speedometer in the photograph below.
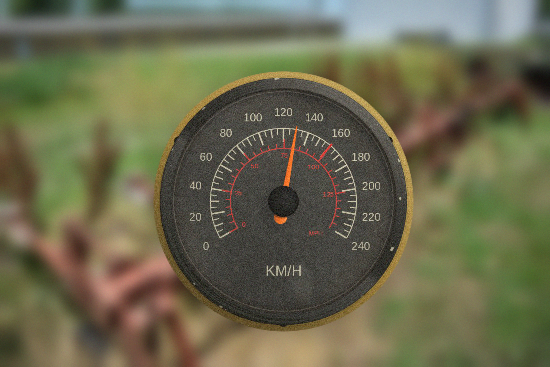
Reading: 130 km/h
